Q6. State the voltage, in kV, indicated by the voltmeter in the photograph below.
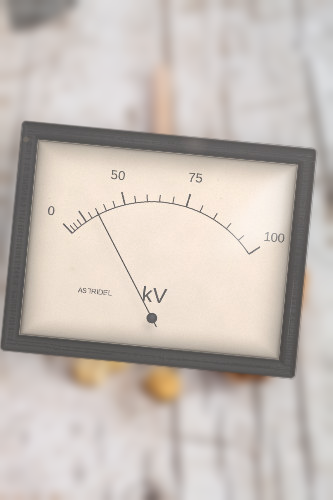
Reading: 35 kV
